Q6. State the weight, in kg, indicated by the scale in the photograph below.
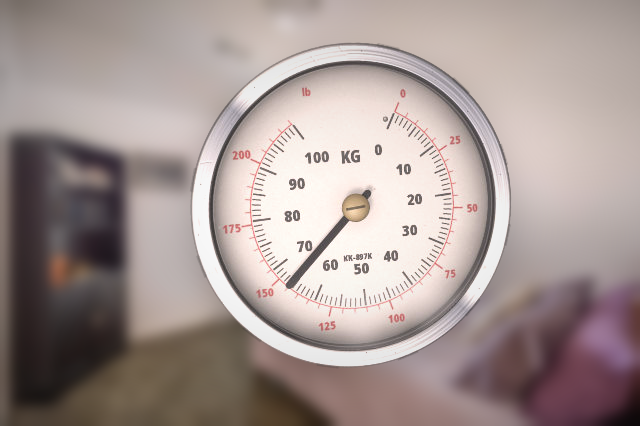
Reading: 66 kg
